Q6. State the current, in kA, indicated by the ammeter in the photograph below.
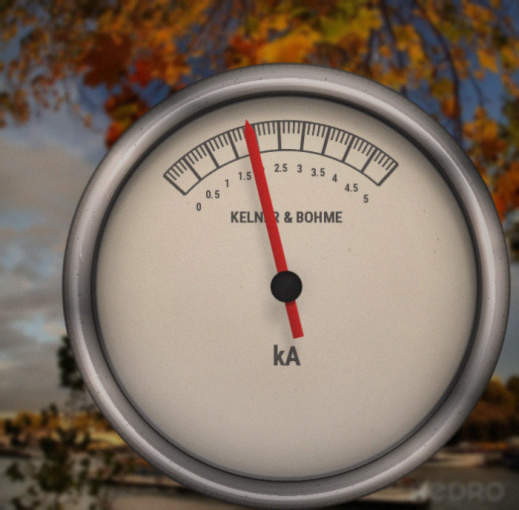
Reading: 1.9 kA
